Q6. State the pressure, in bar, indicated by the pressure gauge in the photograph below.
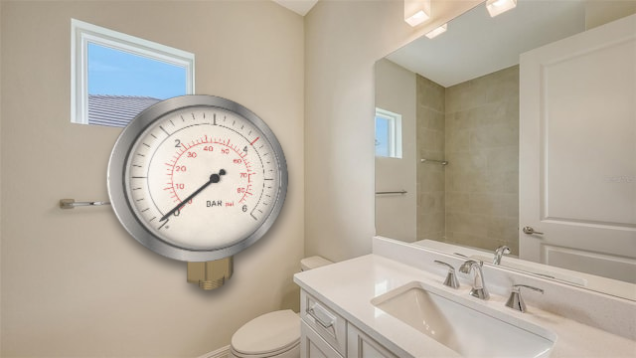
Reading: 0.1 bar
